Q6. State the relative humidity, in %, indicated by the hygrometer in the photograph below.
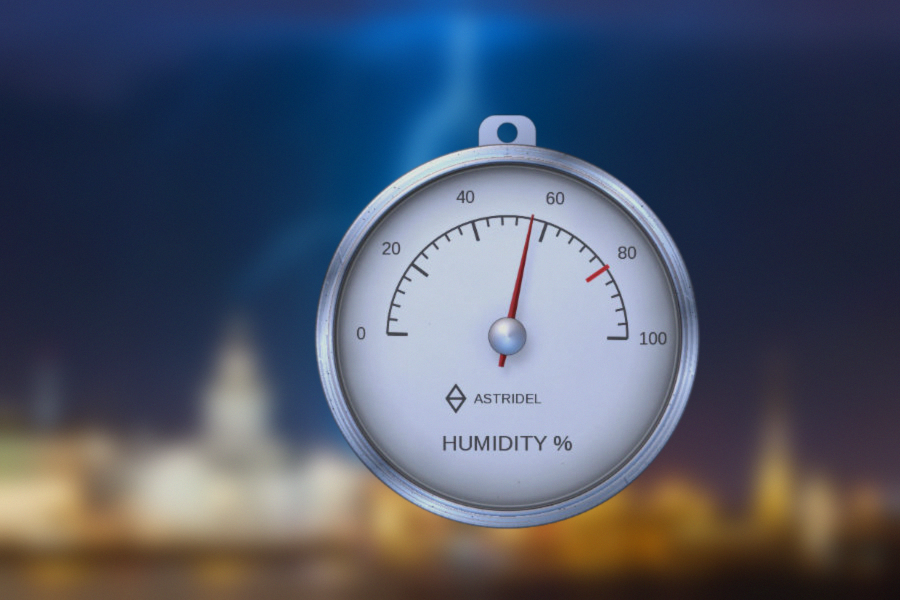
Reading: 56 %
